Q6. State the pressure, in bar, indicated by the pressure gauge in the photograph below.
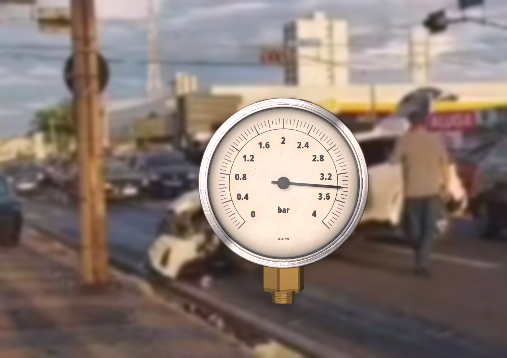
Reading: 3.4 bar
